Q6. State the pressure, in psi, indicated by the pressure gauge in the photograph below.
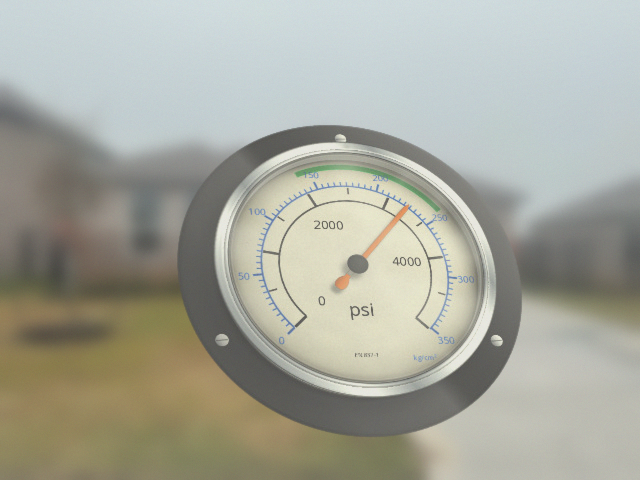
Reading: 3250 psi
